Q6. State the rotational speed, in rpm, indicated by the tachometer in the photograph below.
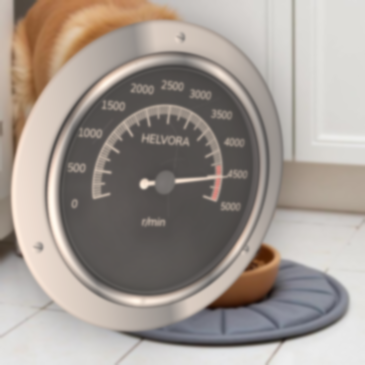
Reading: 4500 rpm
